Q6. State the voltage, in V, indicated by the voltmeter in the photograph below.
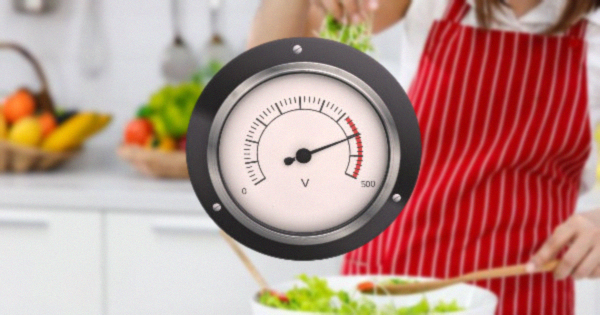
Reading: 400 V
